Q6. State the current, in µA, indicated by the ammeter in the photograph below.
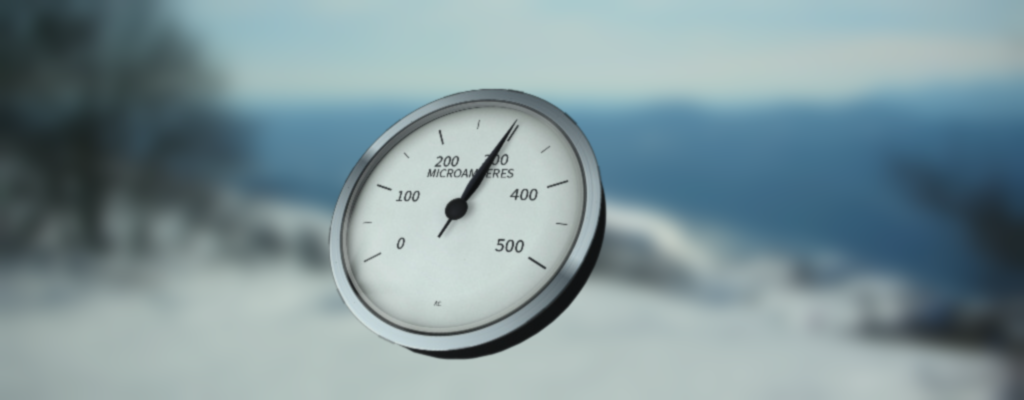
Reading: 300 µA
